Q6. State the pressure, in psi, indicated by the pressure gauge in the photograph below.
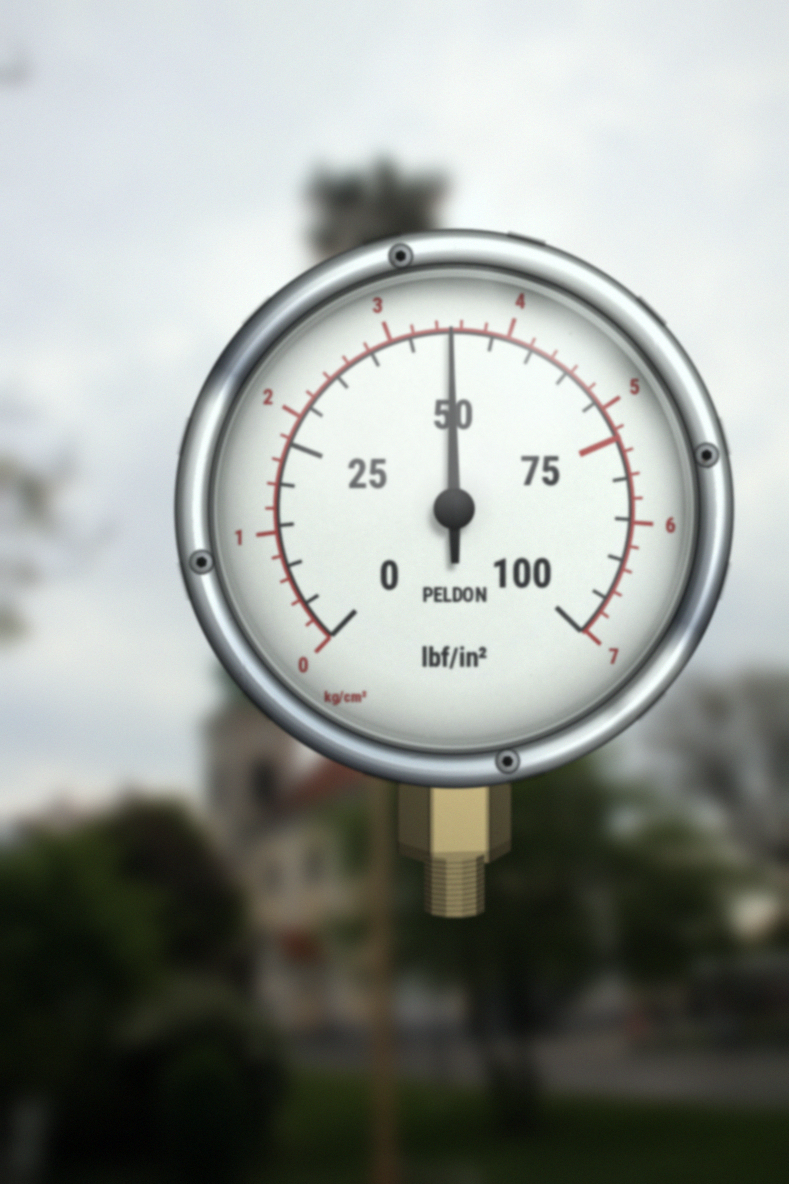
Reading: 50 psi
